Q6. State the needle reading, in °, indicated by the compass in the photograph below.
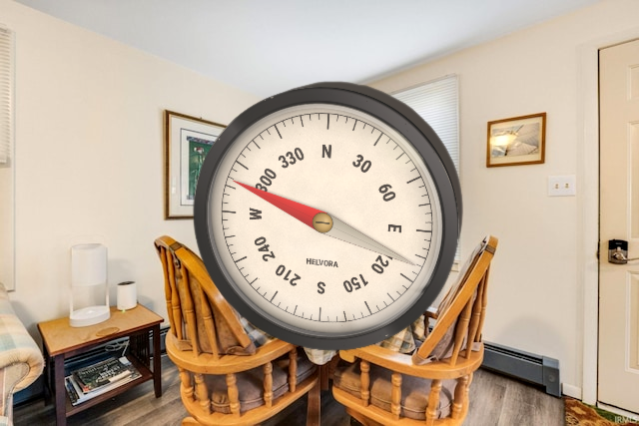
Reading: 290 °
